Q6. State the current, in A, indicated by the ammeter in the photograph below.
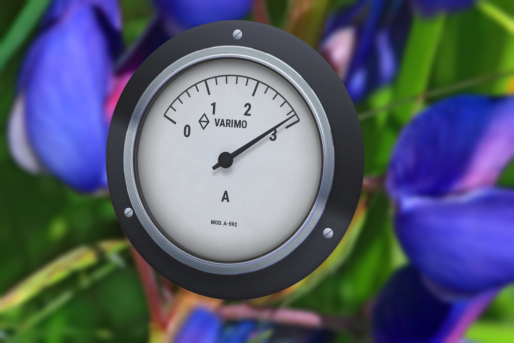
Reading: 2.9 A
